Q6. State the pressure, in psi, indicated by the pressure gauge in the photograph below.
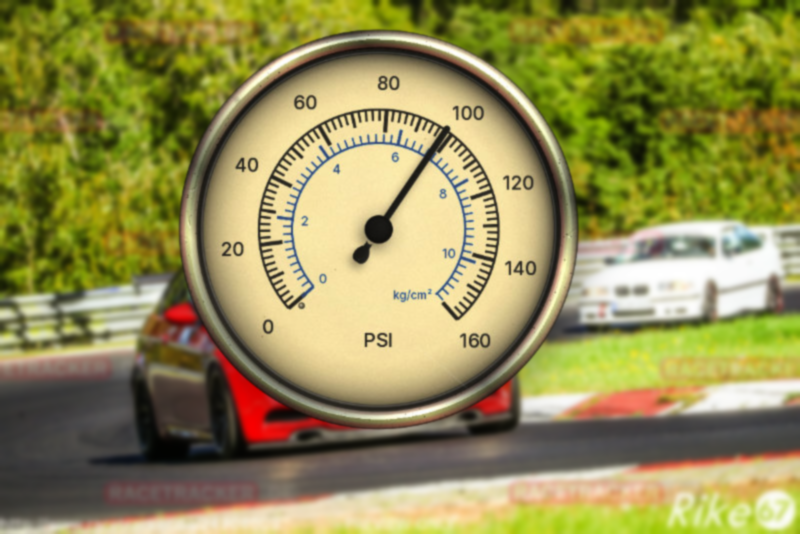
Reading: 98 psi
